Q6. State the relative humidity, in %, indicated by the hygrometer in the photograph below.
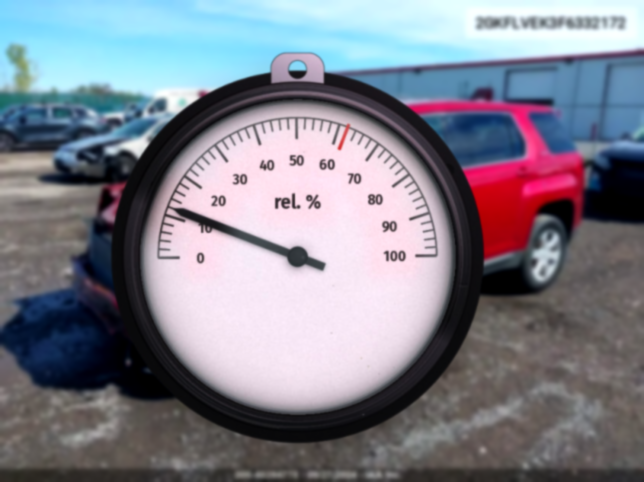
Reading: 12 %
